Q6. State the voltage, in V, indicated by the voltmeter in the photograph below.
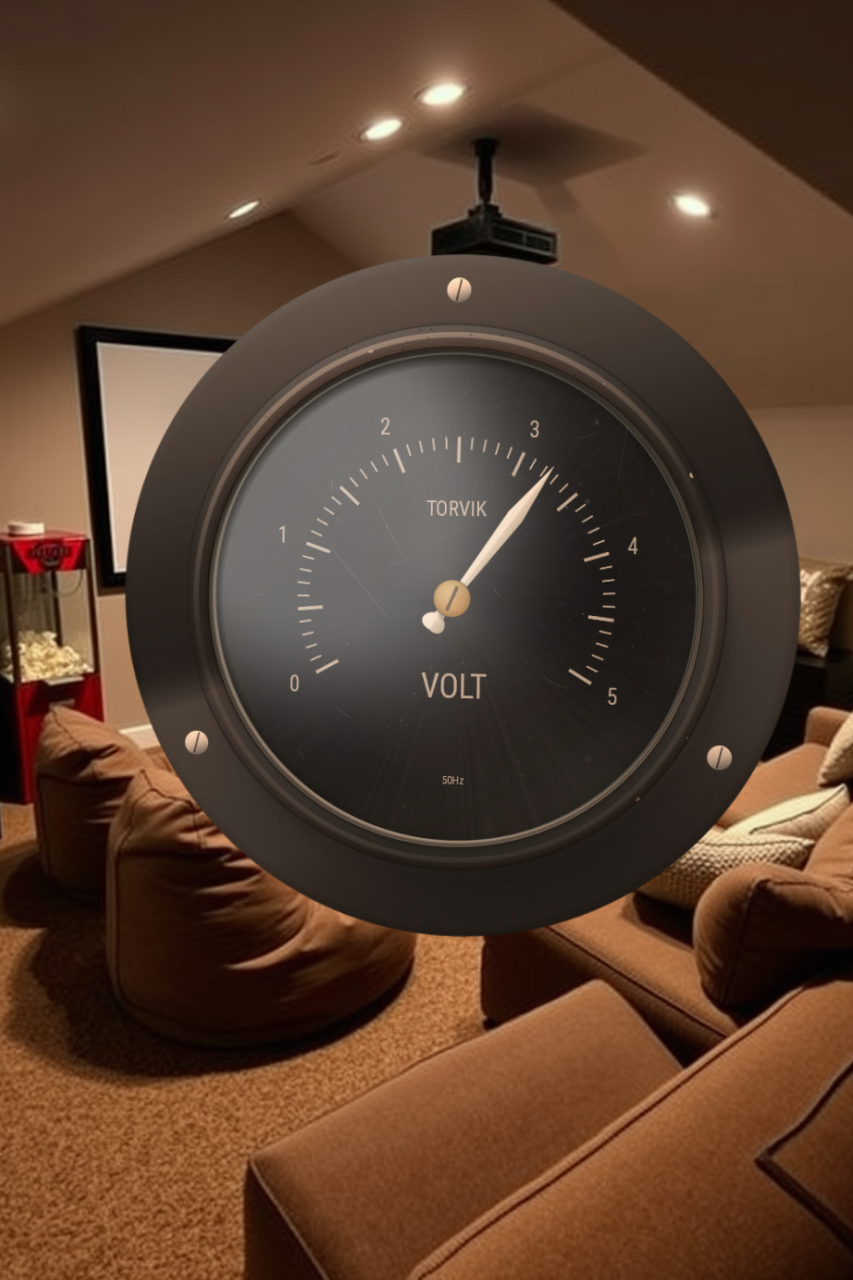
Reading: 3.25 V
